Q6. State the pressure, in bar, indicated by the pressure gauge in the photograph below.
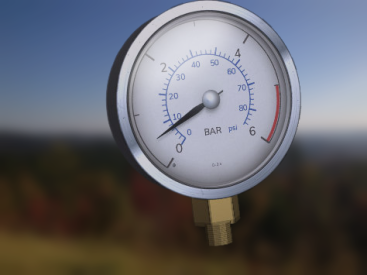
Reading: 0.5 bar
